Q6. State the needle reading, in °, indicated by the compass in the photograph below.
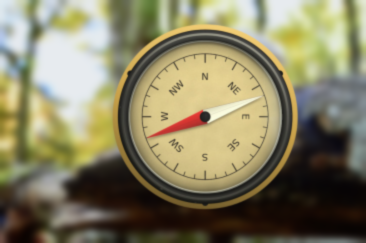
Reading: 250 °
